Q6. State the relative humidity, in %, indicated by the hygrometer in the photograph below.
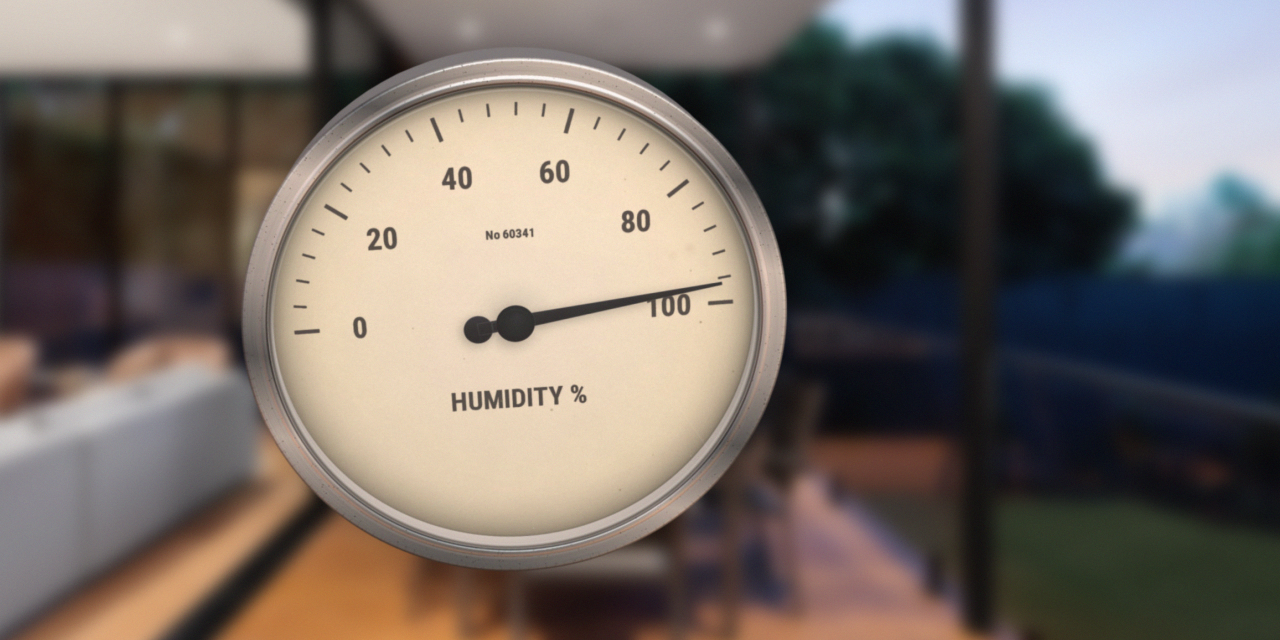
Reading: 96 %
